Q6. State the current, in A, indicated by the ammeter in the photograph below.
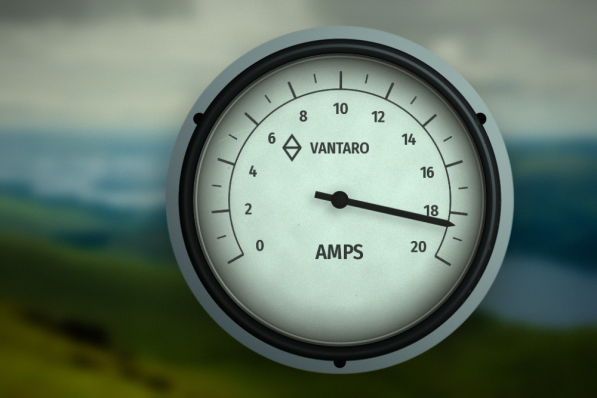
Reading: 18.5 A
